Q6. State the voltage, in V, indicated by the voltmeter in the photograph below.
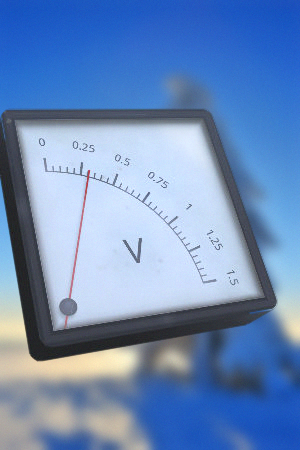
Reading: 0.3 V
